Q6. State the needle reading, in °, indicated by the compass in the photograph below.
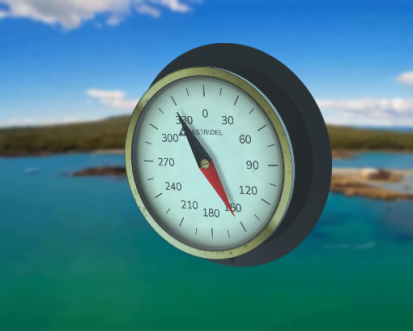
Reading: 150 °
